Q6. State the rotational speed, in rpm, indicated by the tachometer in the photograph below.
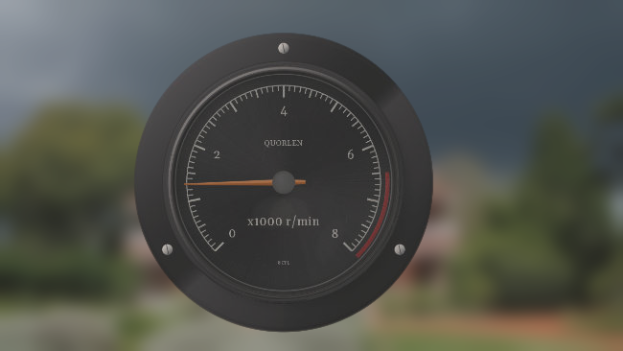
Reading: 1300 rpm
